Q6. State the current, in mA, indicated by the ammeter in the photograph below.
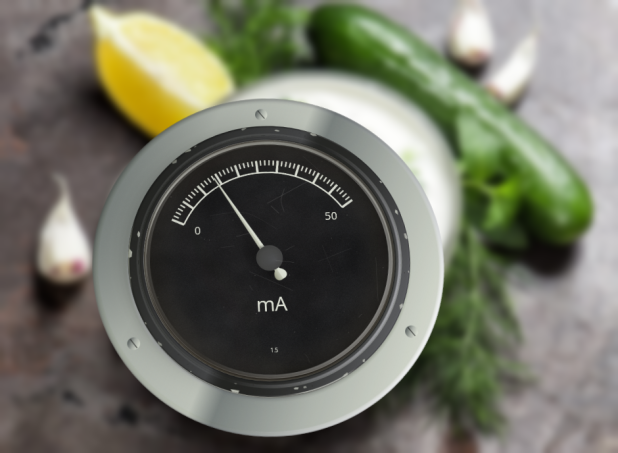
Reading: 14 mA
